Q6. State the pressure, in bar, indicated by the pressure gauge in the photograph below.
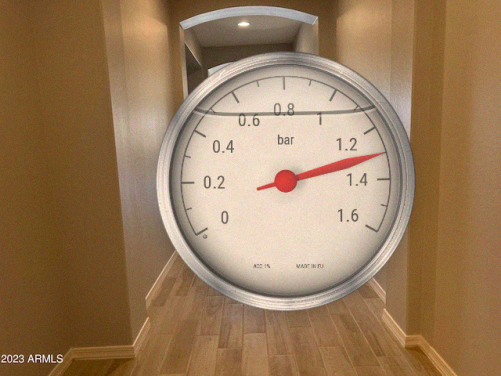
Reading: 1.3 bar
